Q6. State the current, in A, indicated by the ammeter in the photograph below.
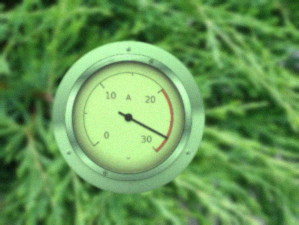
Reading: 27.5 A
